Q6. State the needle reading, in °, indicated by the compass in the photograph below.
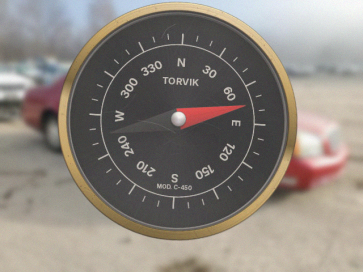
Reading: 75 °
